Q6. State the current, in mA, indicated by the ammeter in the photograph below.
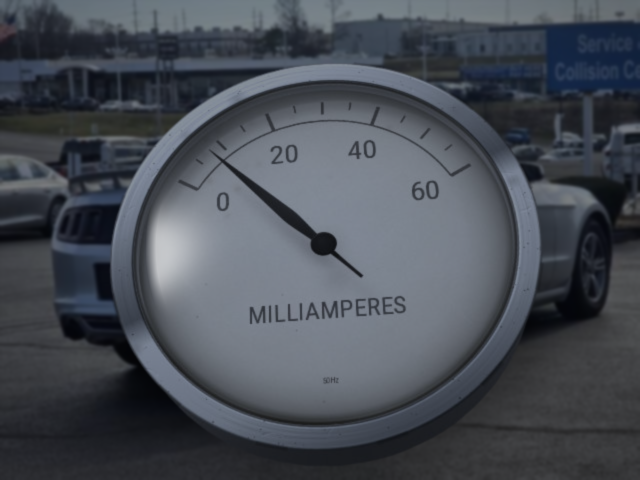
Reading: 7.5 mA
